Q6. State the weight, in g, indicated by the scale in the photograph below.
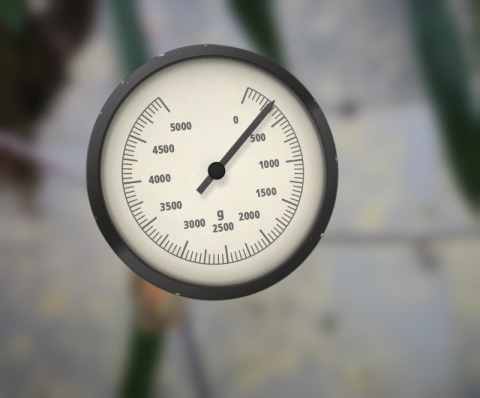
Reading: 300 g
